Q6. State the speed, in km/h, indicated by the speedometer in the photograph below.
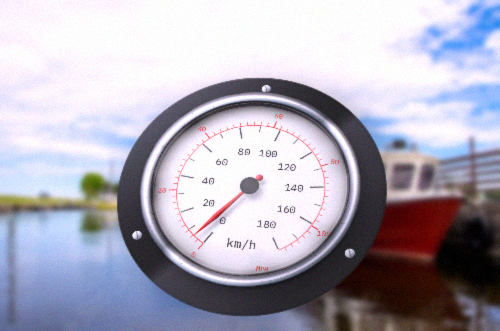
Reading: 5 km/h
